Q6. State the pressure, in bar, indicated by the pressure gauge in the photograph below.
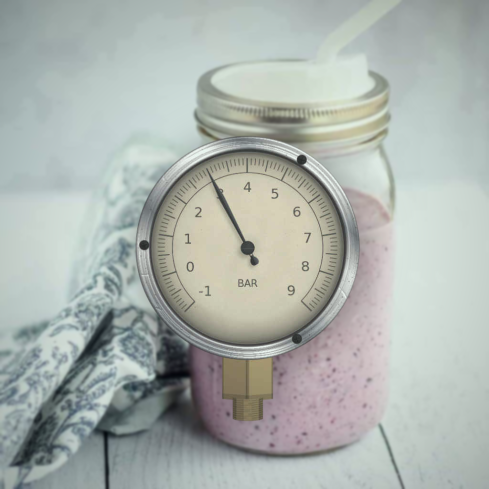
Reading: 3 bar
